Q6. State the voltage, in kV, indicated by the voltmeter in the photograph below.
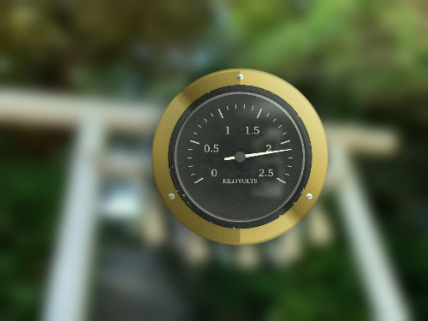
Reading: 2.1 kV
